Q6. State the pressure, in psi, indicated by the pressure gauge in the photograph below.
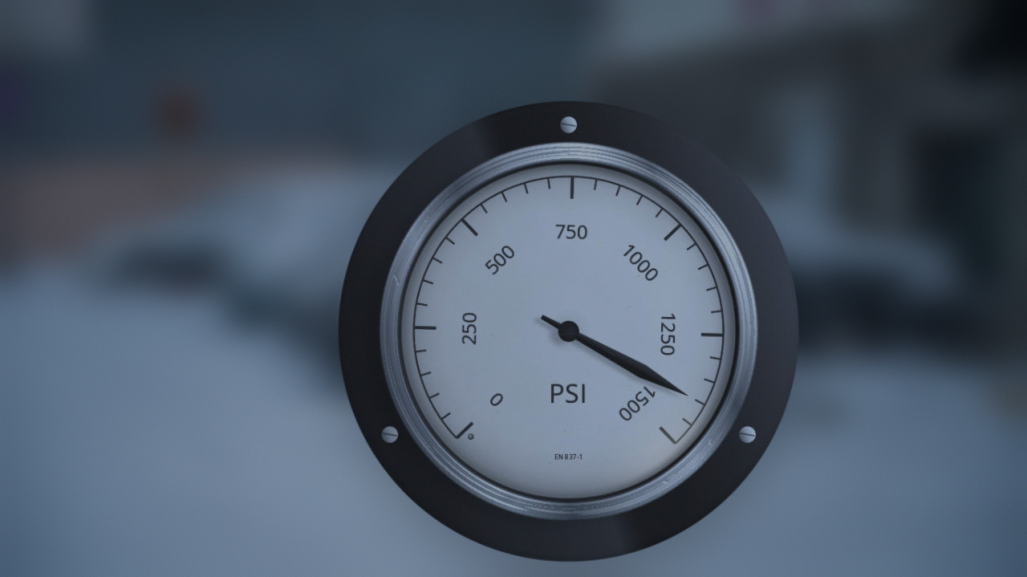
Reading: 1400 psi
